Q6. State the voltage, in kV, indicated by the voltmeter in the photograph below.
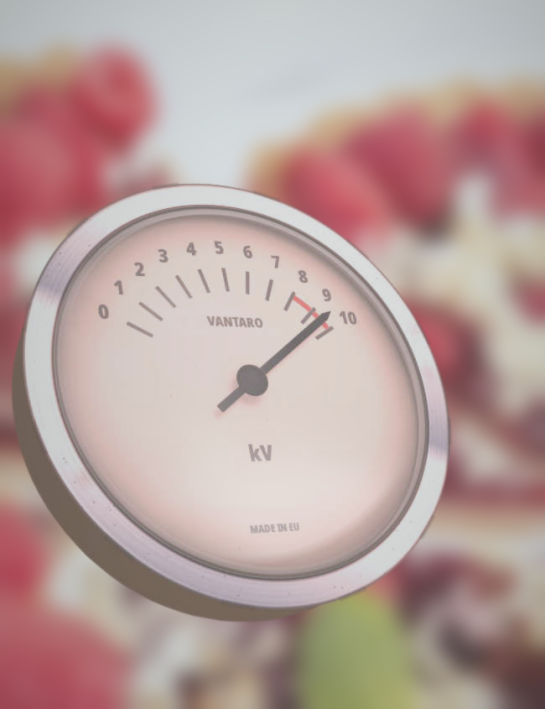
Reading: 9.5 kV
